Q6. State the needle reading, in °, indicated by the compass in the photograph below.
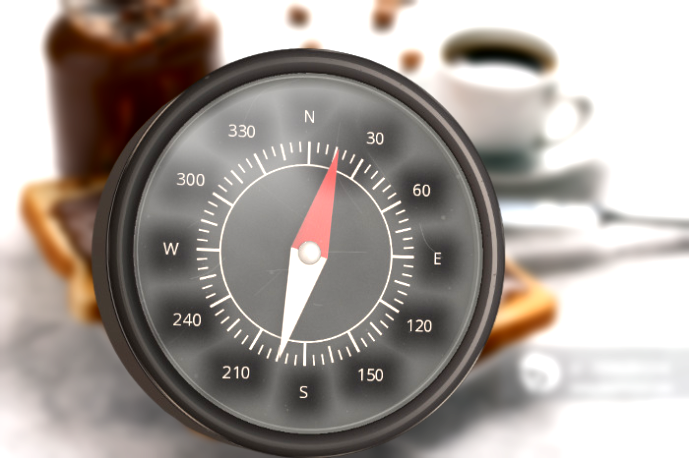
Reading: 15 °
